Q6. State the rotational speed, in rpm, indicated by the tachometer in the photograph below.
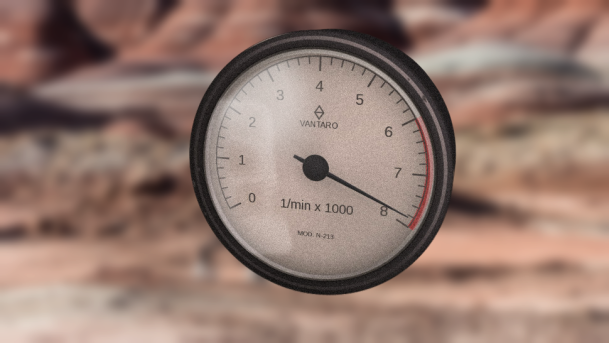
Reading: 7800 rpm
